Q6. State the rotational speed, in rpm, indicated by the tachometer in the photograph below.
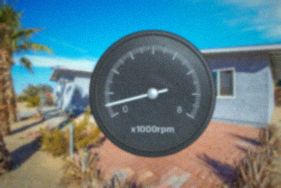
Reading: 500 rpm
